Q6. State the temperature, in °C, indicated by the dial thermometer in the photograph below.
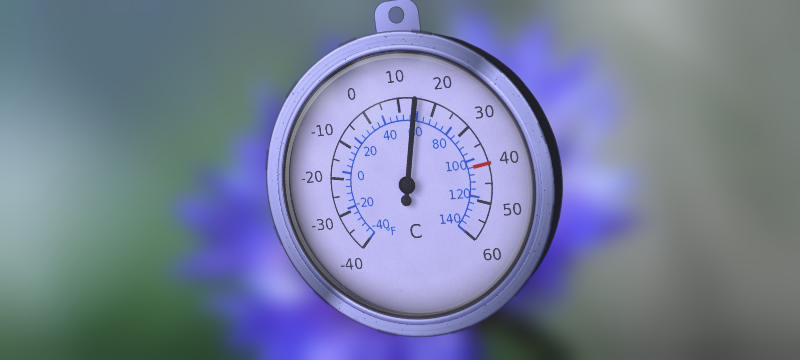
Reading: 15 °C
